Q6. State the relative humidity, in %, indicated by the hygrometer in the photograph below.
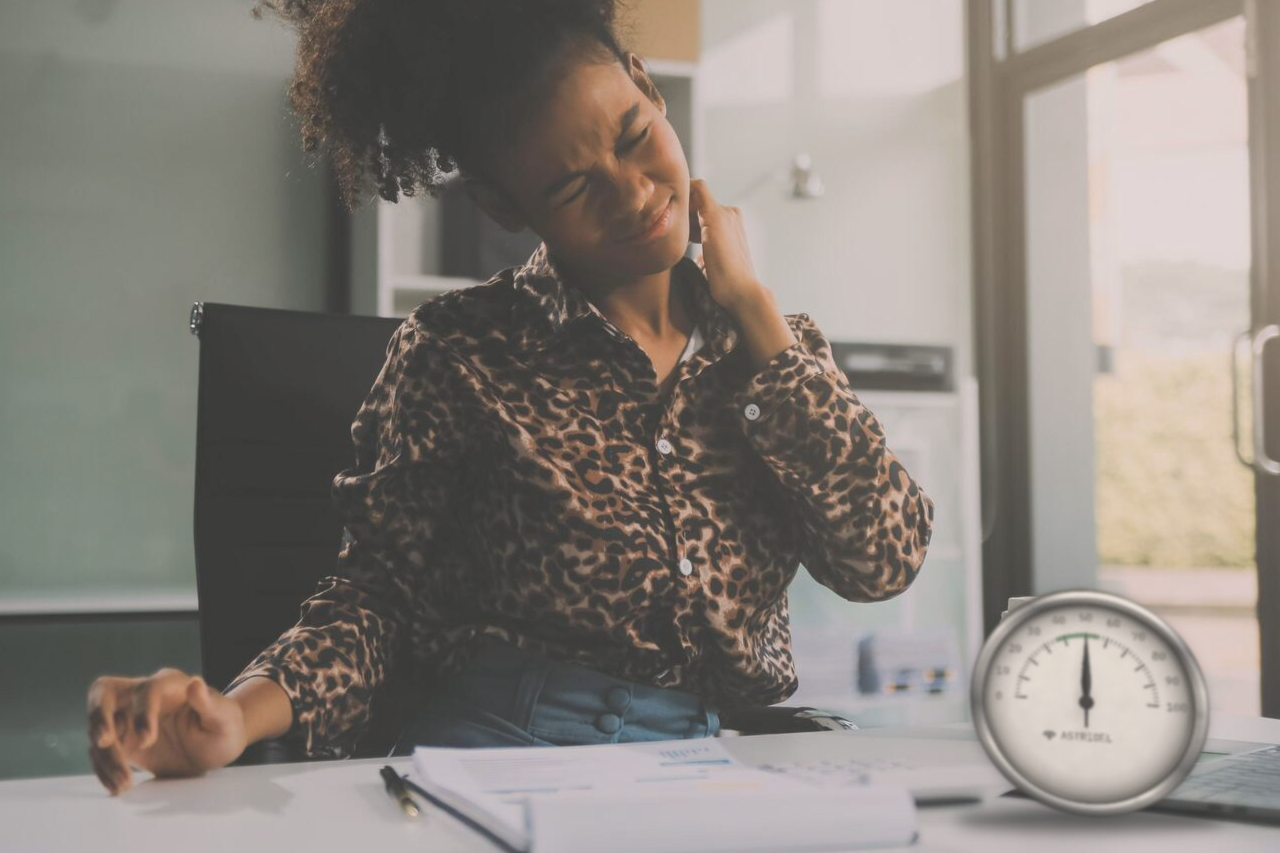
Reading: 50 %
